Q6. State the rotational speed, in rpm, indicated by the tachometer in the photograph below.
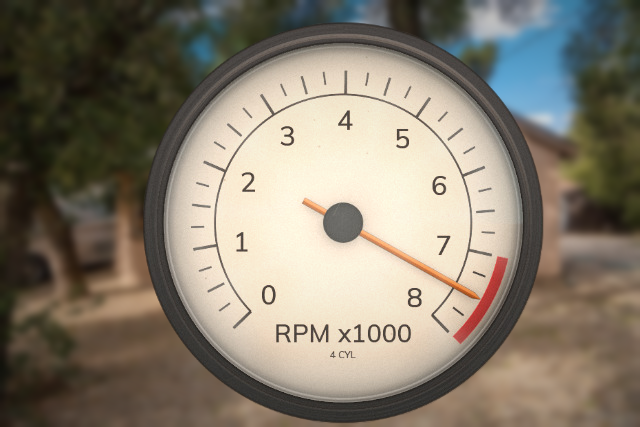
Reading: 7500 rpm
